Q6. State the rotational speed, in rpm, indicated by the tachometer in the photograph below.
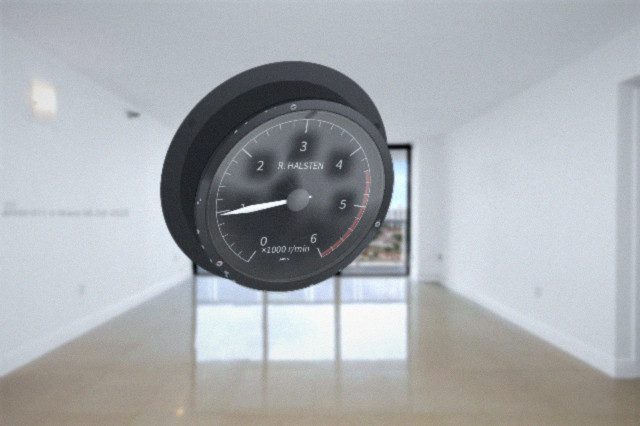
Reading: 1000 rpm
